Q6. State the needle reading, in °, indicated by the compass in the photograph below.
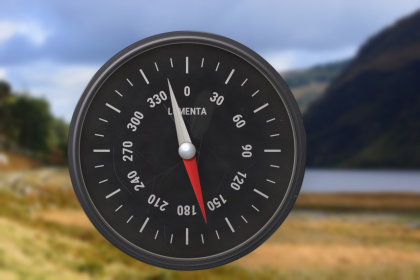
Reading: 165 °
